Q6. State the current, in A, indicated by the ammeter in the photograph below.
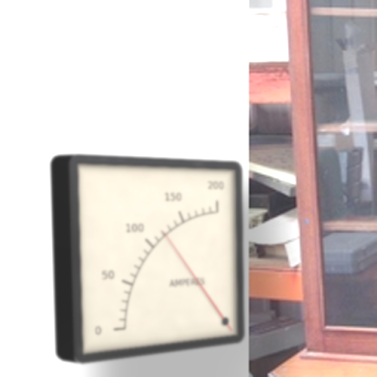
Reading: 120 A
